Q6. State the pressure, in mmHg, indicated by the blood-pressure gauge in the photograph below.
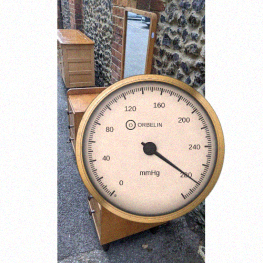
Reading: 280 mmHg
